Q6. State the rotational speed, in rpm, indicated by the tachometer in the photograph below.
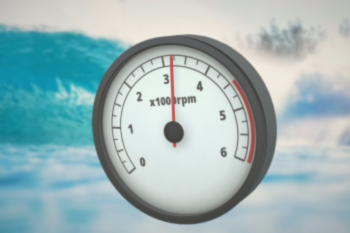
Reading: 3250 rpm
